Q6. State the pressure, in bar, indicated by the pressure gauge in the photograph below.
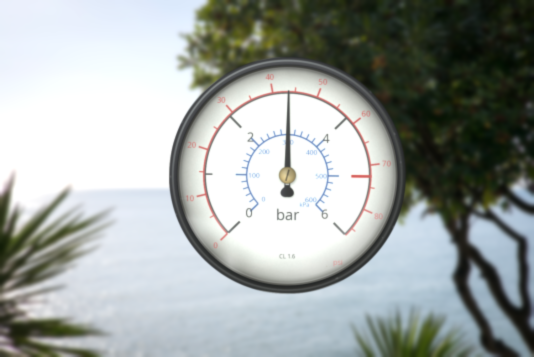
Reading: 3 bar
